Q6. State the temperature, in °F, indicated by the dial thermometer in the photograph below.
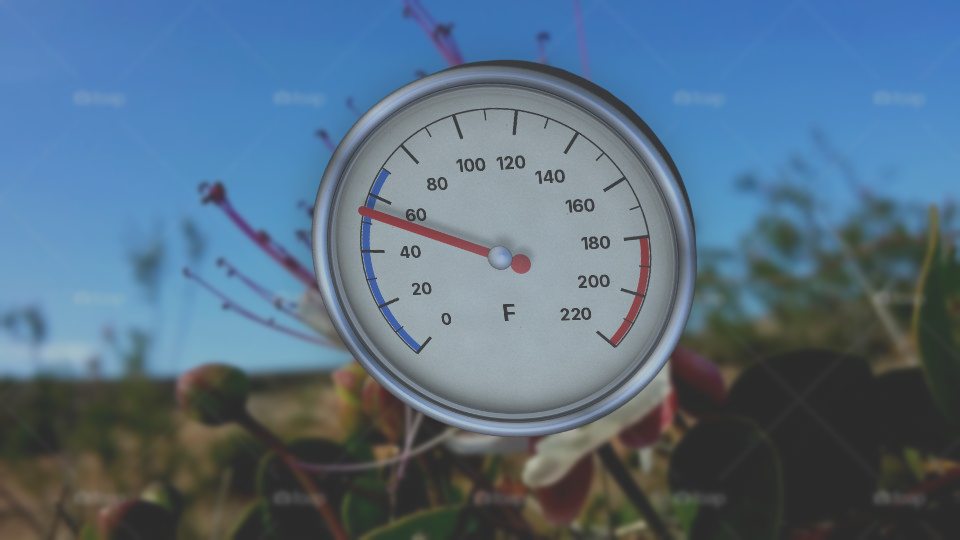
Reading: 55 °F
